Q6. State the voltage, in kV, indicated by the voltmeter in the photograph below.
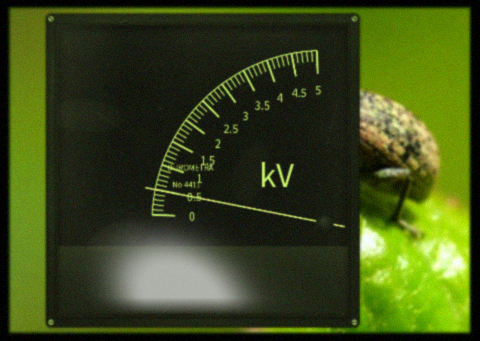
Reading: 0.5 kV
